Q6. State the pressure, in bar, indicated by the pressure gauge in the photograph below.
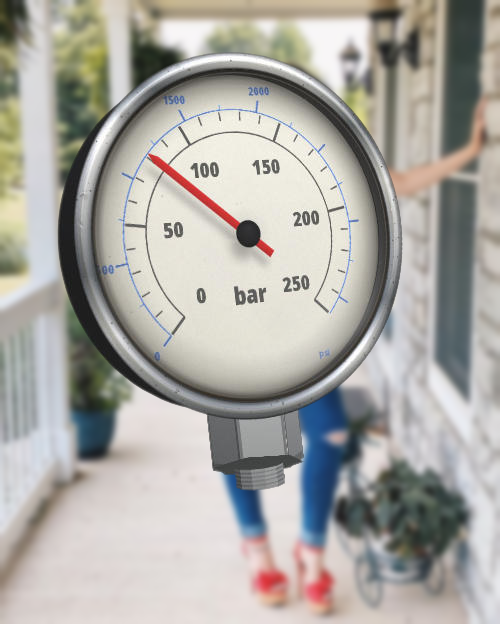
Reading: 80 bar
